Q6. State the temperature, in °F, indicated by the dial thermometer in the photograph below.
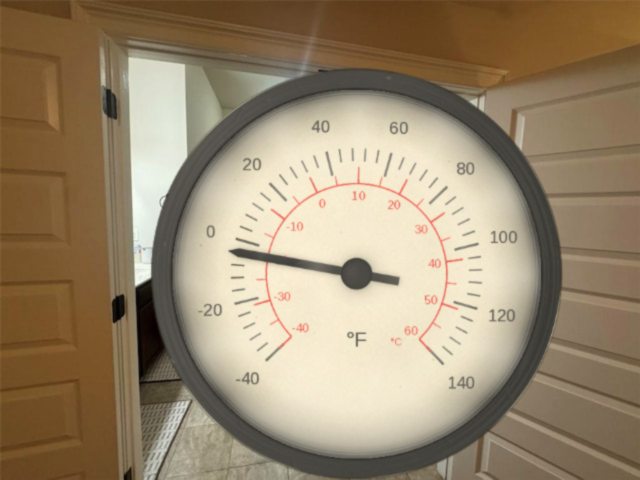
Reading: -4 °F
